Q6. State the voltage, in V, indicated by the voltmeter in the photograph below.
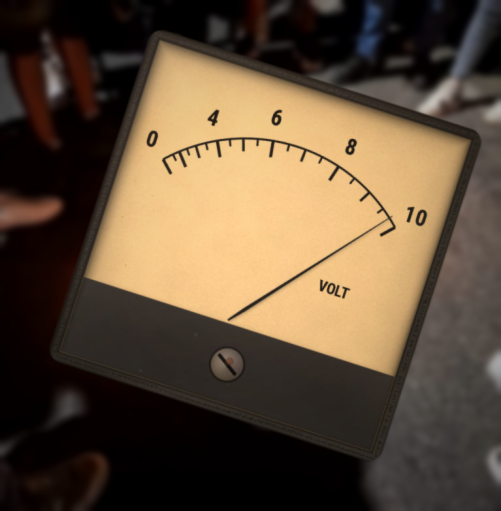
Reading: 9.75 V
